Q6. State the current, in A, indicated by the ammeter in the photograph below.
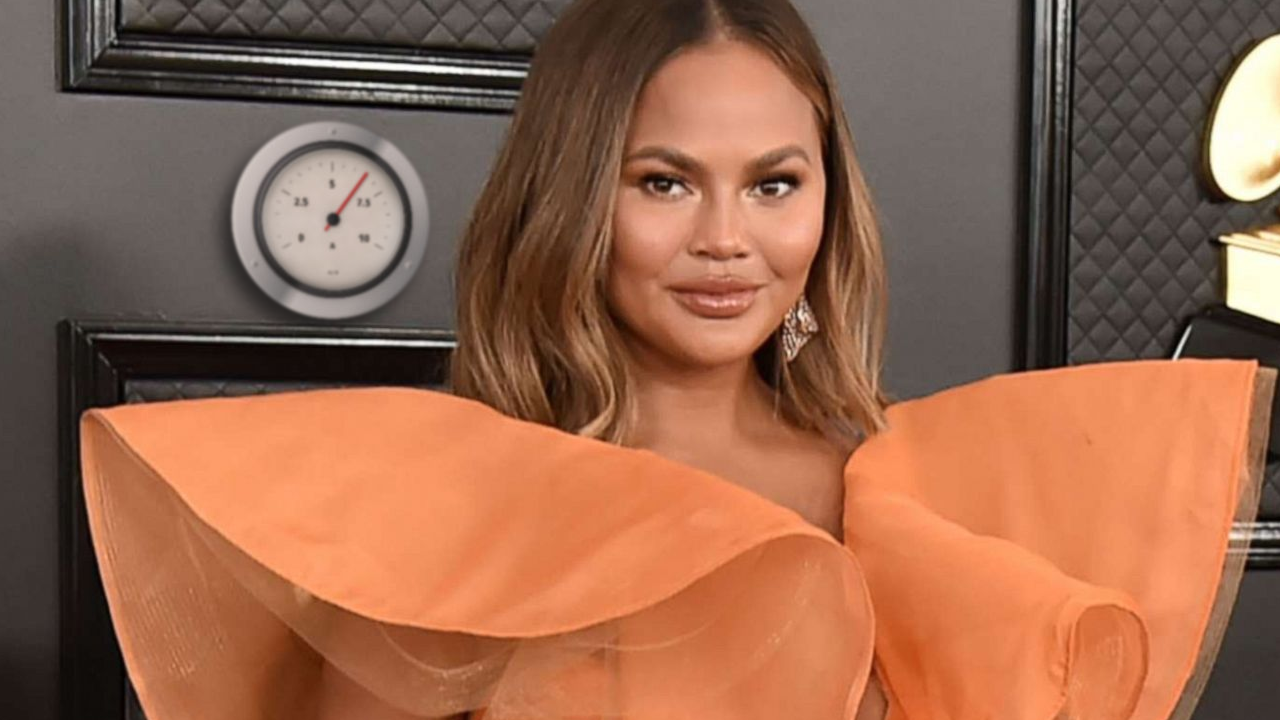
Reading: 6.5 A
